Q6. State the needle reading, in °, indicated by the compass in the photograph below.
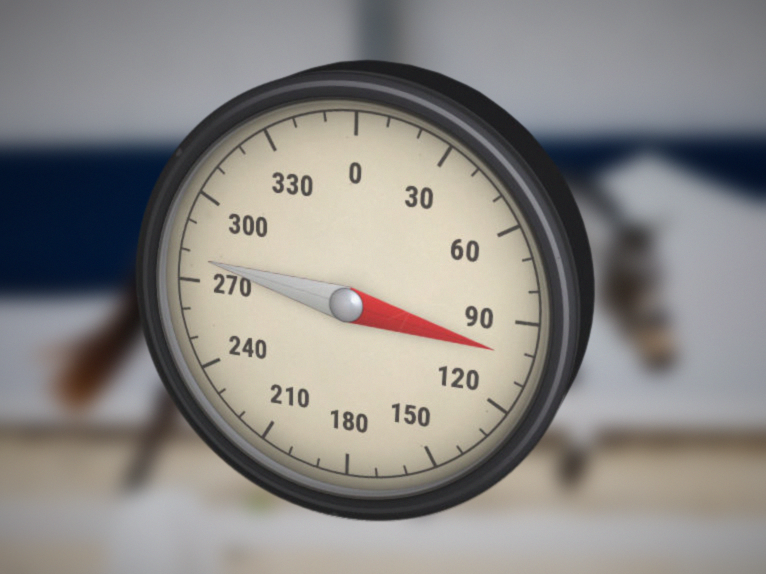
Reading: 100 °
